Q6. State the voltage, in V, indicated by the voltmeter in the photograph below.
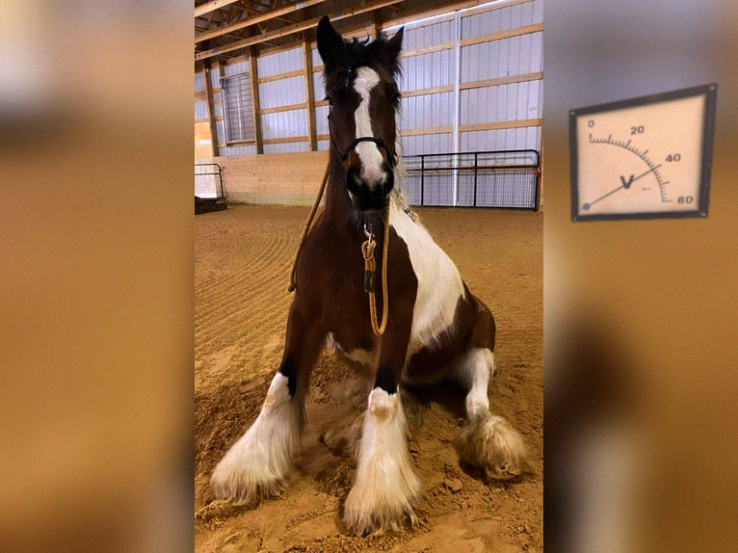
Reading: 40 V
